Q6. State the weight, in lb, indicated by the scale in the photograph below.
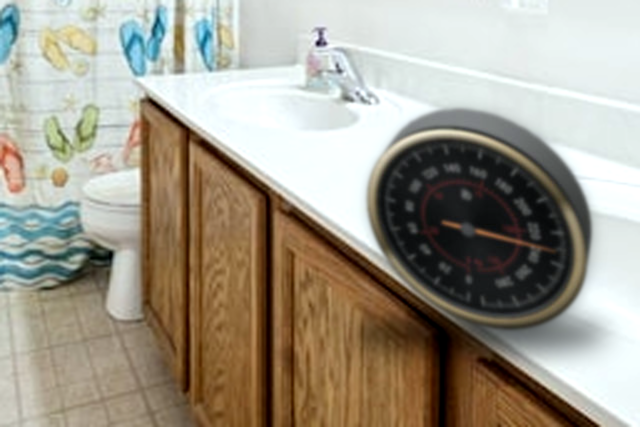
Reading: 230 lb
